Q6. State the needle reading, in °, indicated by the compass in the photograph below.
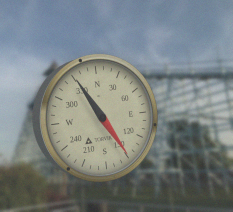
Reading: 150 °
